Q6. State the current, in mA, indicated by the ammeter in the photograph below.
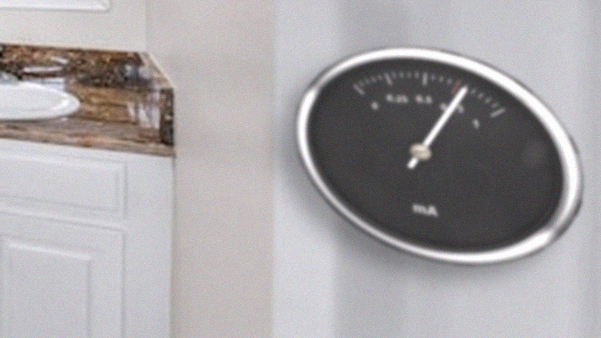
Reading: 0.75 mA
